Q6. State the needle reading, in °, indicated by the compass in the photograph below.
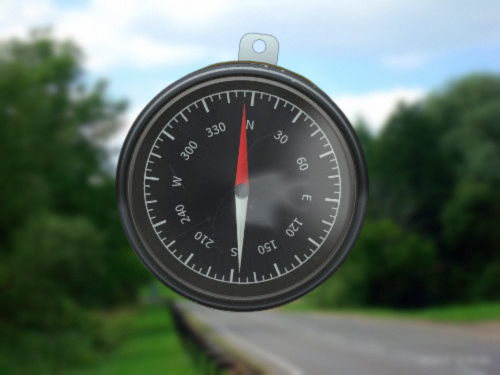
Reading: 355 °
